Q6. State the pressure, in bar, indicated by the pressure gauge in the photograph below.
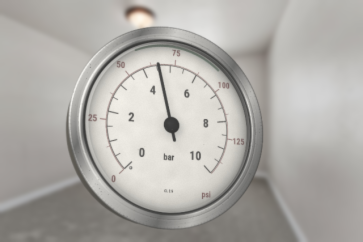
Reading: 4.5 bar
